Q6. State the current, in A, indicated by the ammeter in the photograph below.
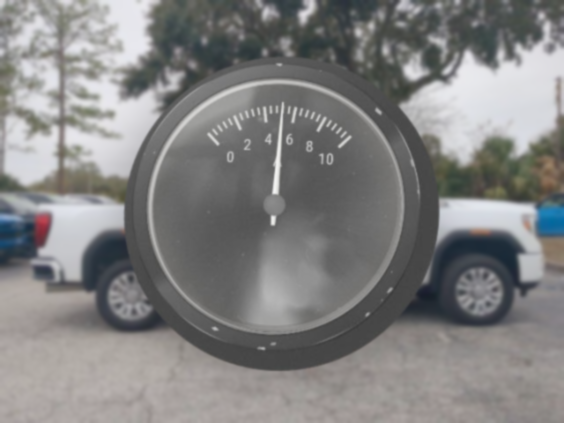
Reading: 5.2 A
